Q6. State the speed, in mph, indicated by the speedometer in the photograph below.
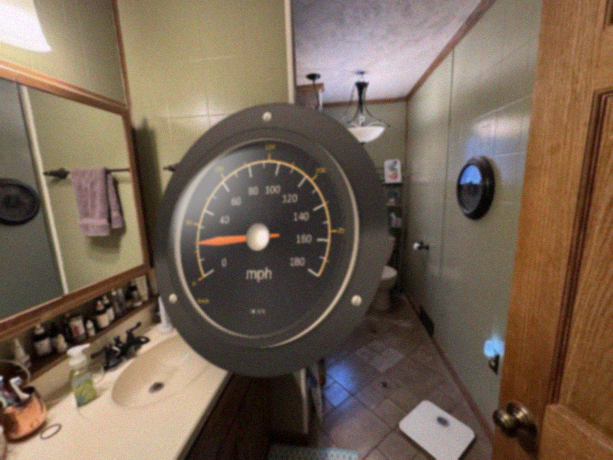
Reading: 20 mph
